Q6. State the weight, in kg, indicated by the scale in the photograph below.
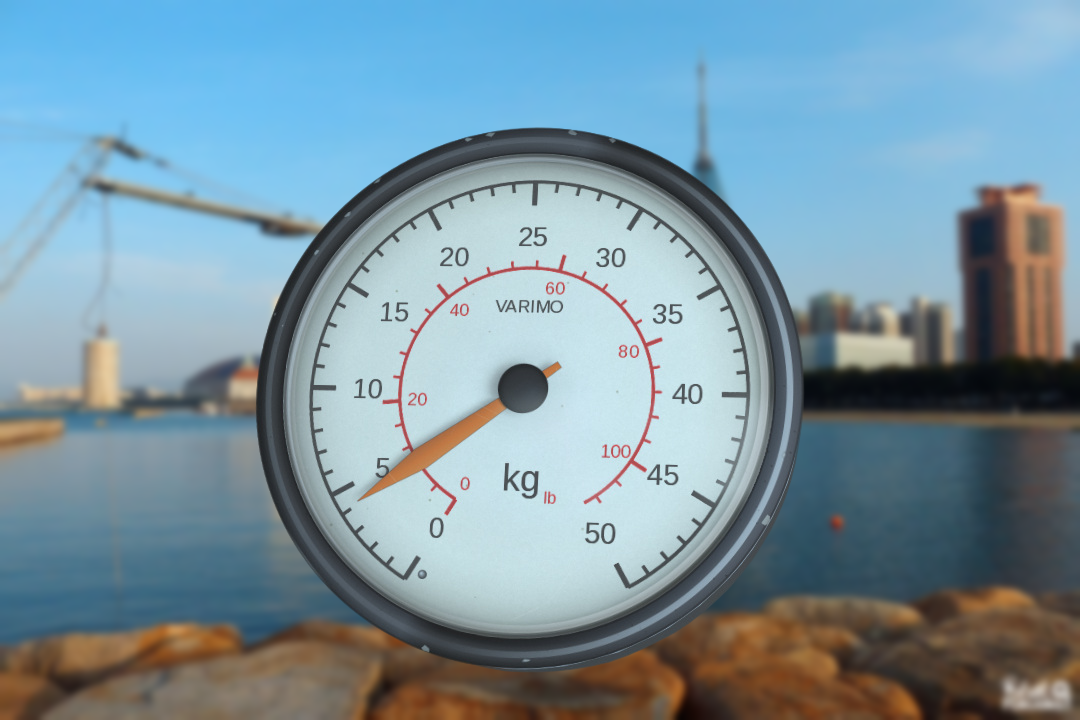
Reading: 4 kg
